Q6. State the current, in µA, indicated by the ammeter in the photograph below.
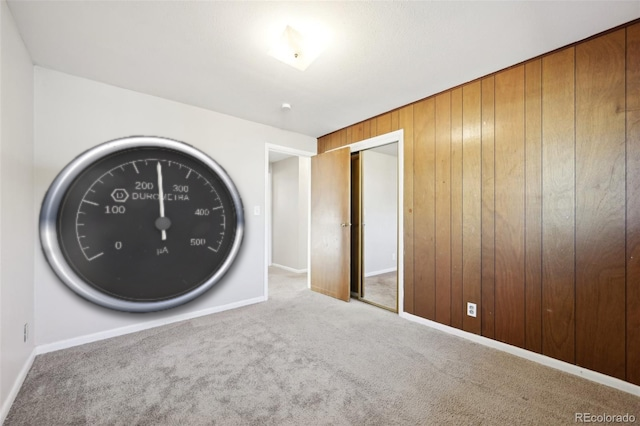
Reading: 240 µA
